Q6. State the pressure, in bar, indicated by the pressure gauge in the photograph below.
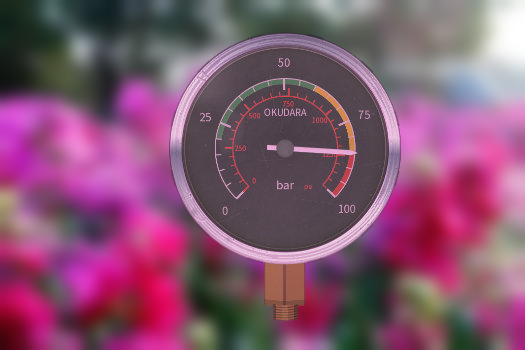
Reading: 85 bar
